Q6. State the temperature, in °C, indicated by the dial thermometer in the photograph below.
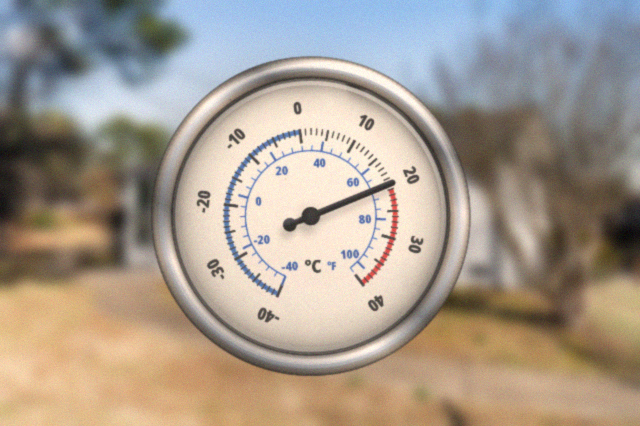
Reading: 20 °C
